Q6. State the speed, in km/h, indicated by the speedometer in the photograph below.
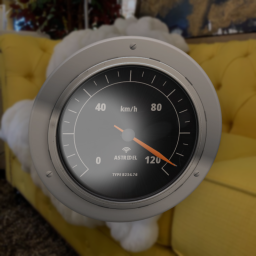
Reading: 115 km/h
